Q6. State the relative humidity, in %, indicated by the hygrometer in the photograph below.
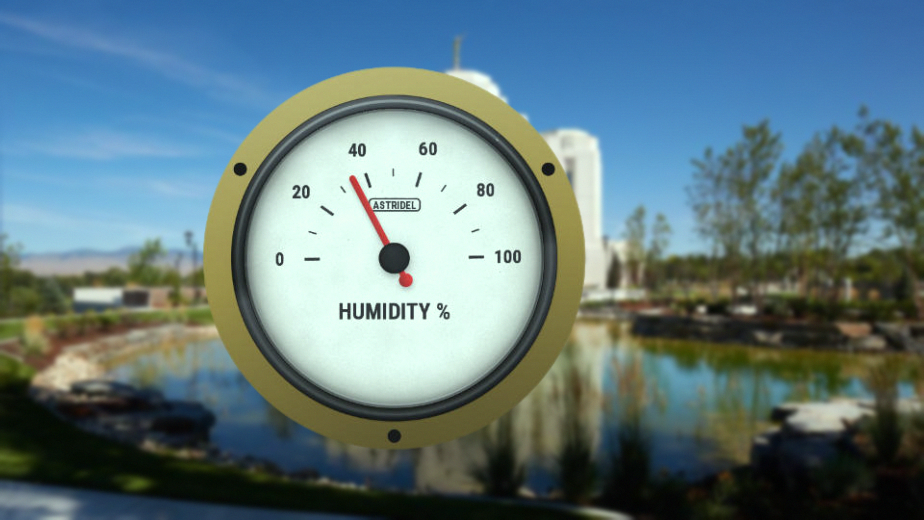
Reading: 35 %
